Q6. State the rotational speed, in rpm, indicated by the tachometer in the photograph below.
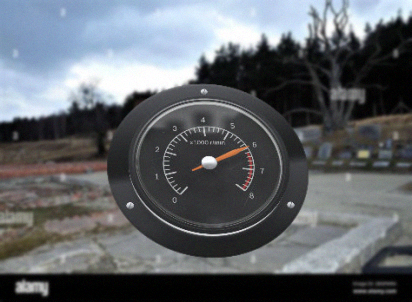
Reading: 6000 rpm
